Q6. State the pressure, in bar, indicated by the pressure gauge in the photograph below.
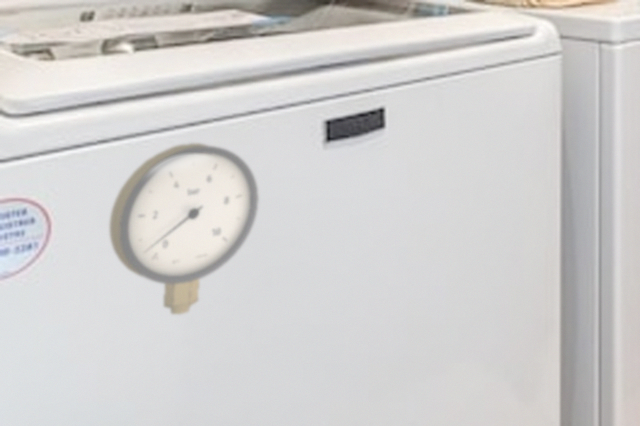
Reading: 0.5 bar
